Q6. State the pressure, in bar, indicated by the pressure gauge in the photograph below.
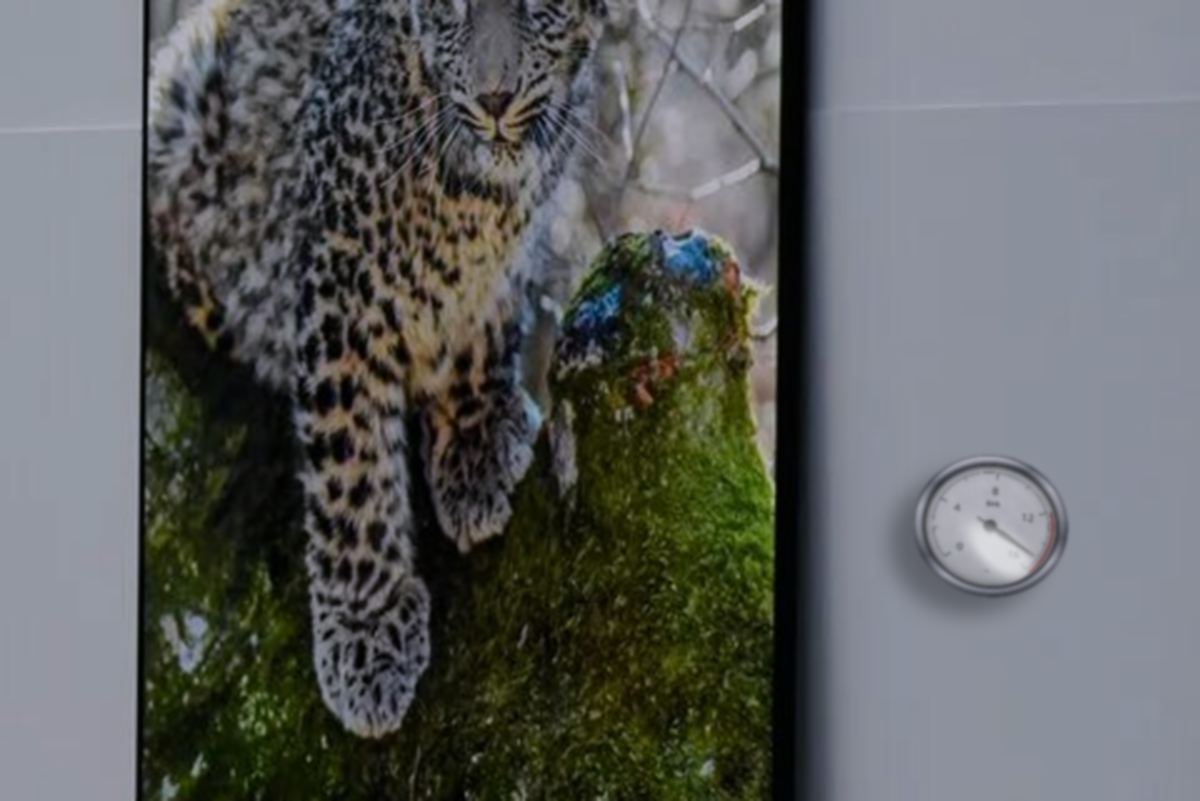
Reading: 15 bar
